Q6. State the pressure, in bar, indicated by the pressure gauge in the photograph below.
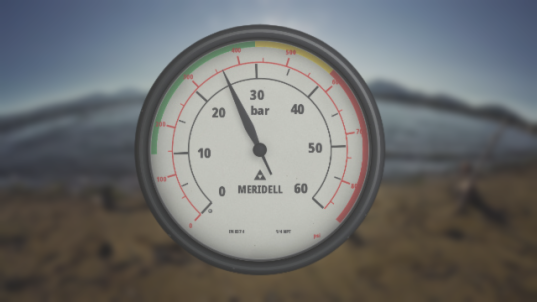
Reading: 25 bar
